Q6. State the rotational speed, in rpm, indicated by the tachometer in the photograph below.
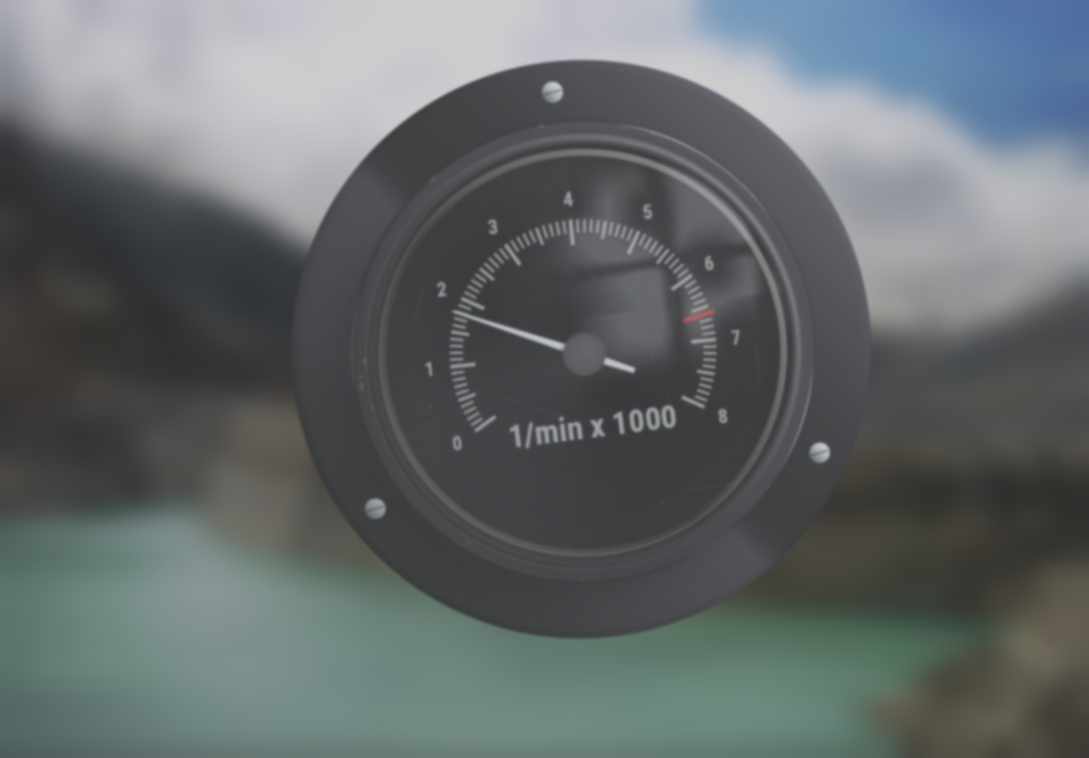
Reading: 1800 rpm
